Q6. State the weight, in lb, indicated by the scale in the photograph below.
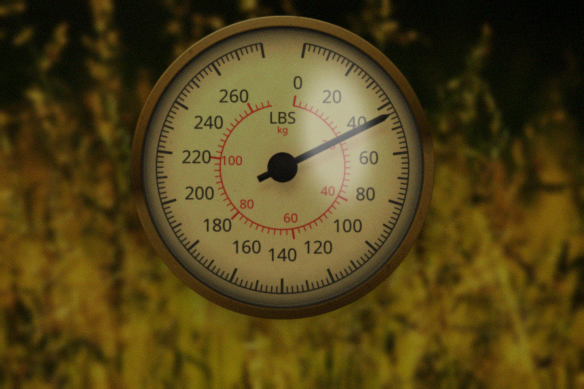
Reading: 44 lb
